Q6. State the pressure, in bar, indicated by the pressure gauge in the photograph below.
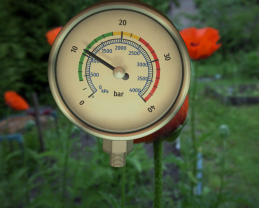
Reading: 11 bar
